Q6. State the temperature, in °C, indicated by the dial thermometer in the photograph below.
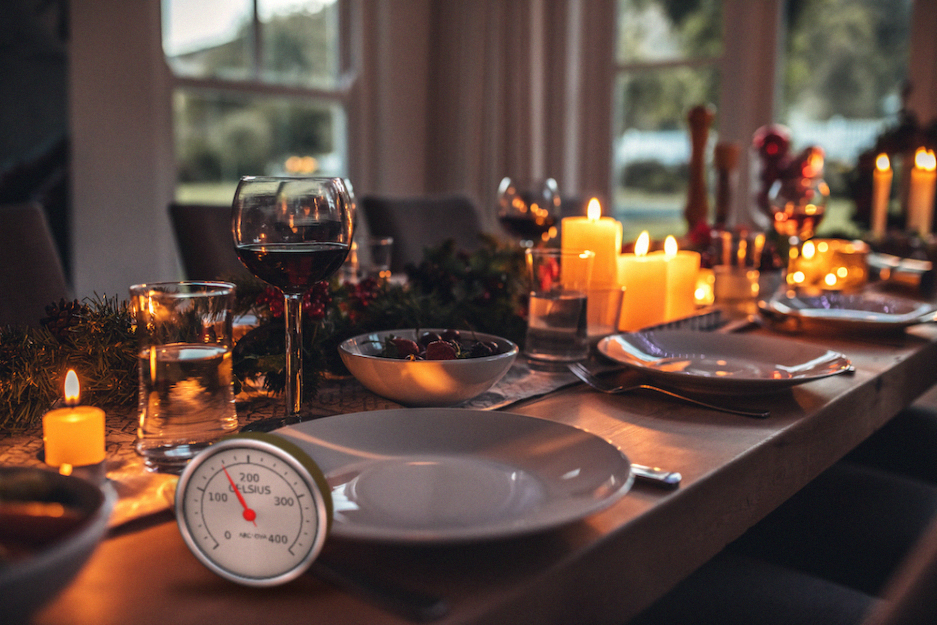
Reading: 160 °C
